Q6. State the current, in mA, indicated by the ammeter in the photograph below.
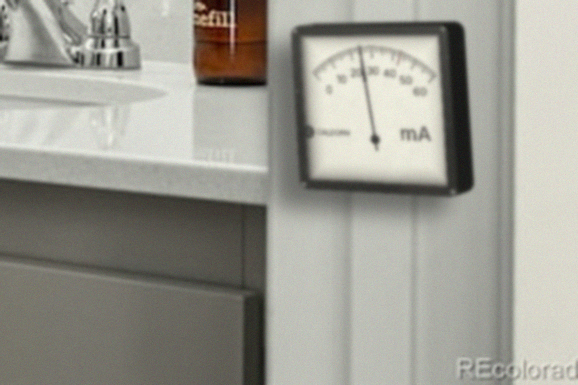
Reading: 25 mA
